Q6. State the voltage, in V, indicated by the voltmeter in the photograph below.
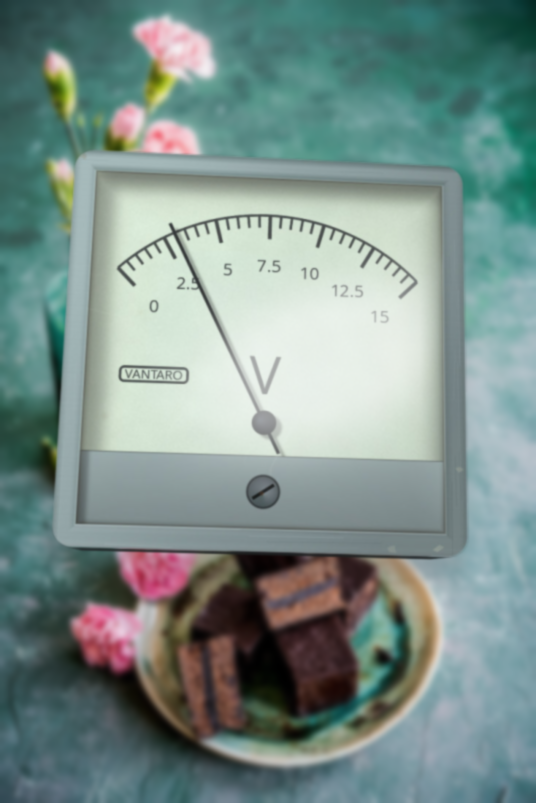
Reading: 3 V
